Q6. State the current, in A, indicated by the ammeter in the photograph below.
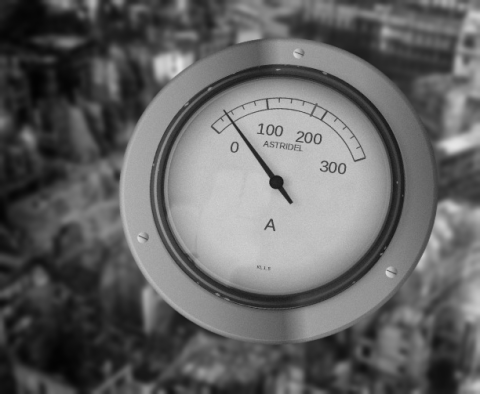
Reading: 30 A
